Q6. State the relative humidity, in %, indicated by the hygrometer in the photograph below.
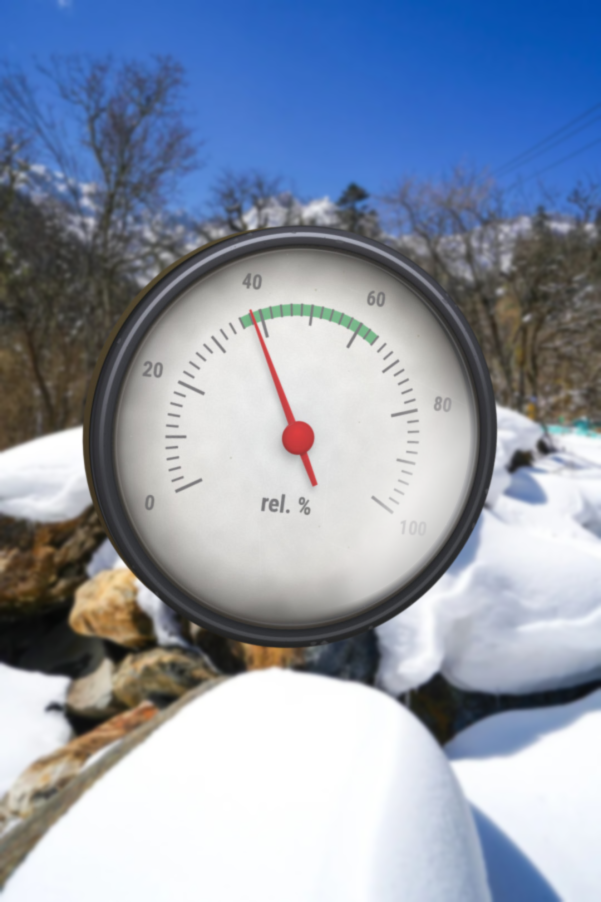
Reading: 38 %
